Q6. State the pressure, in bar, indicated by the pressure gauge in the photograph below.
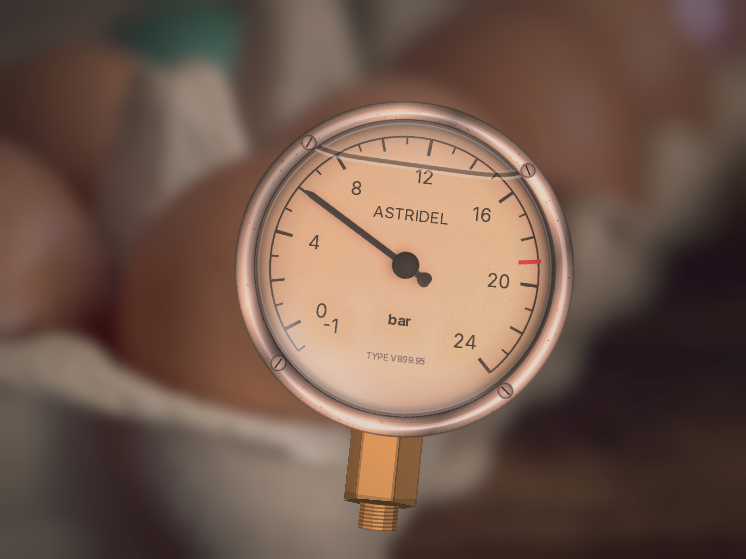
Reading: 6 bar
